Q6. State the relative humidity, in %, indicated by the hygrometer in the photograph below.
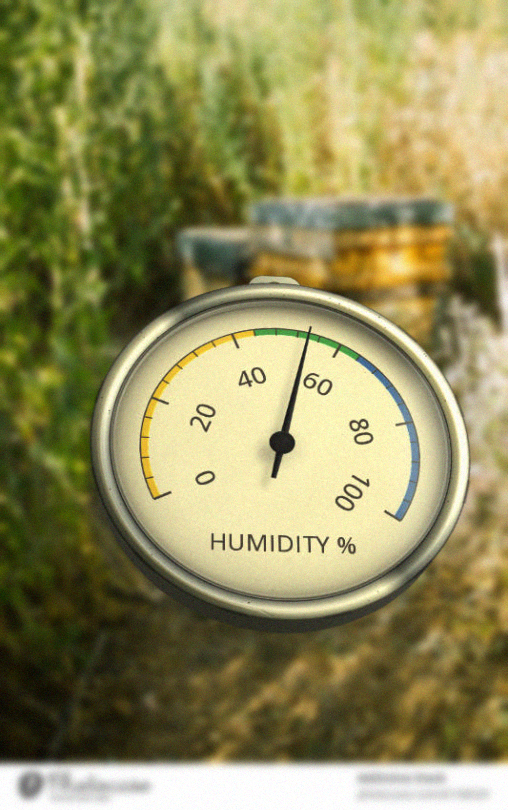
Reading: 54 %
